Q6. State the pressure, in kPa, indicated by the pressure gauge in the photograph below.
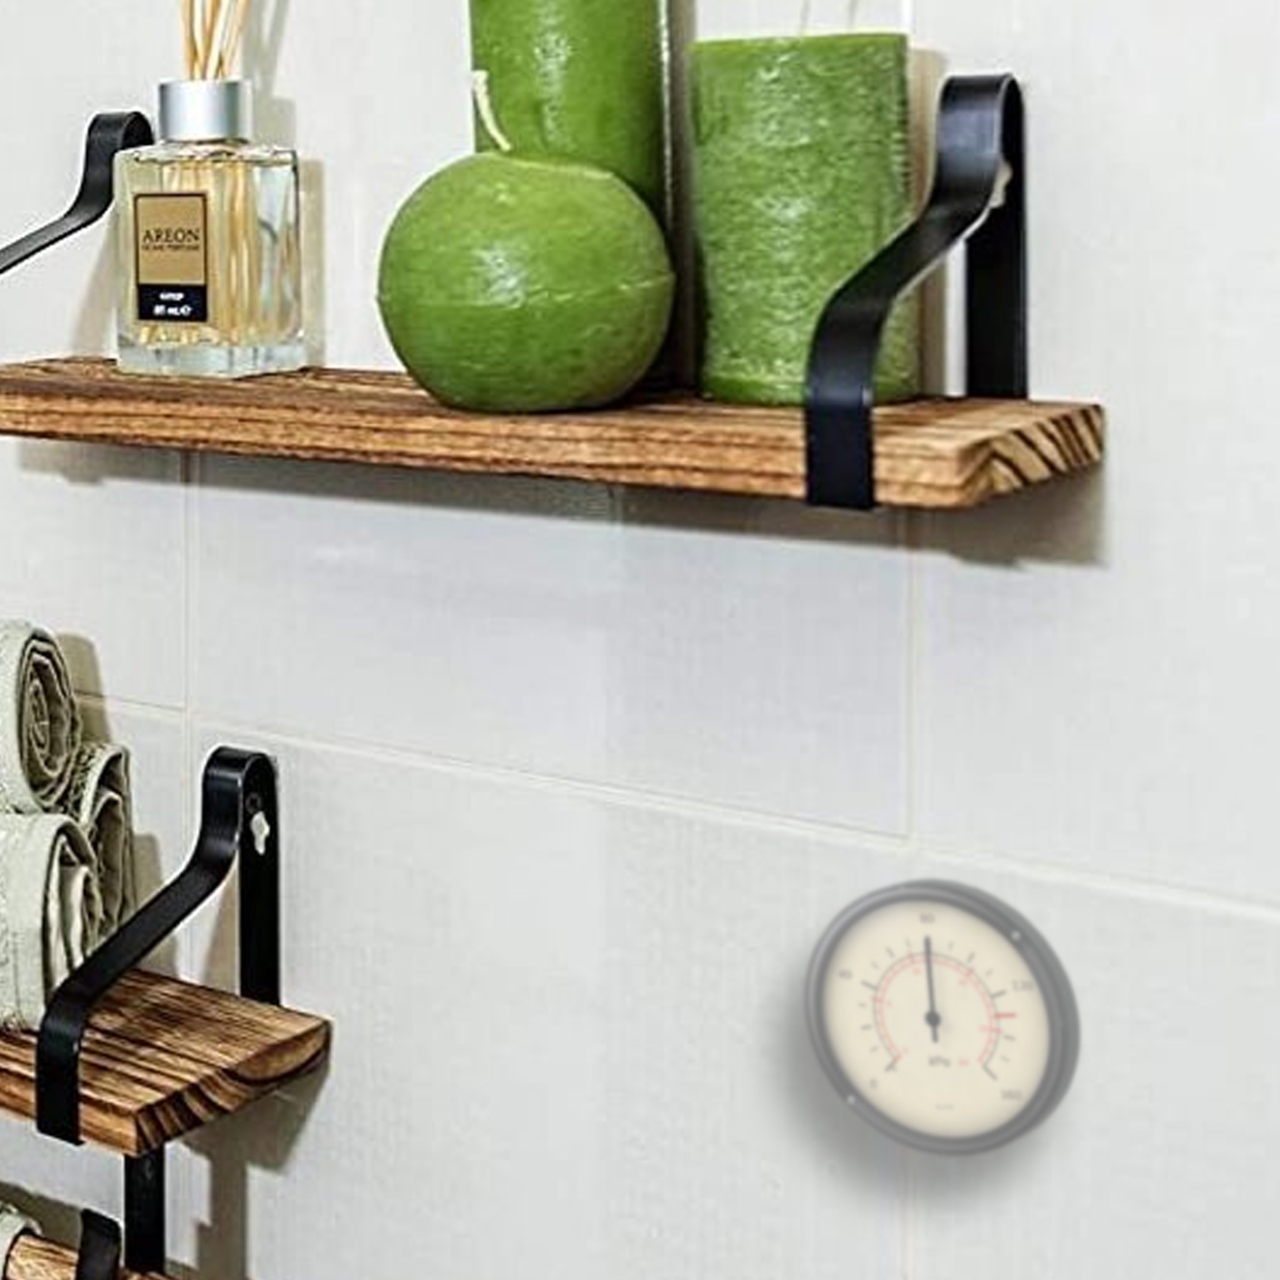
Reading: 80 kPa
